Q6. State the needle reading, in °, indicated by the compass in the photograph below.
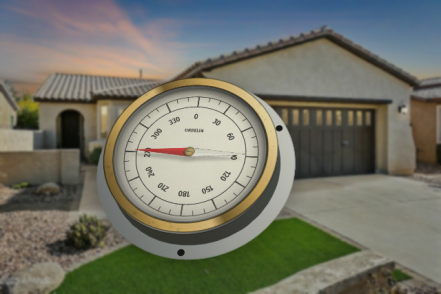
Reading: 270 °
